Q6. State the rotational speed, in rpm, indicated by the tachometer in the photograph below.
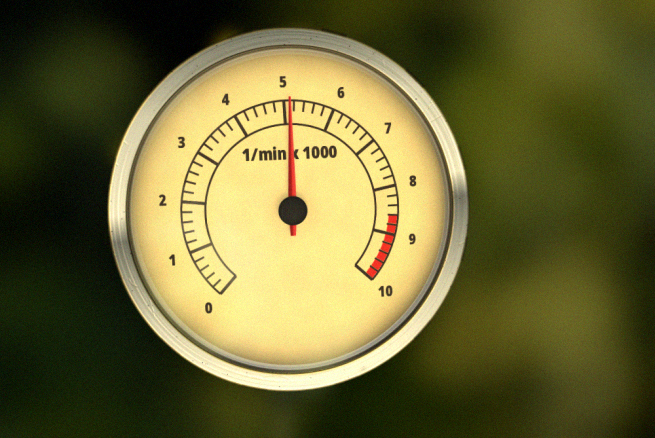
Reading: 5100 rpm
